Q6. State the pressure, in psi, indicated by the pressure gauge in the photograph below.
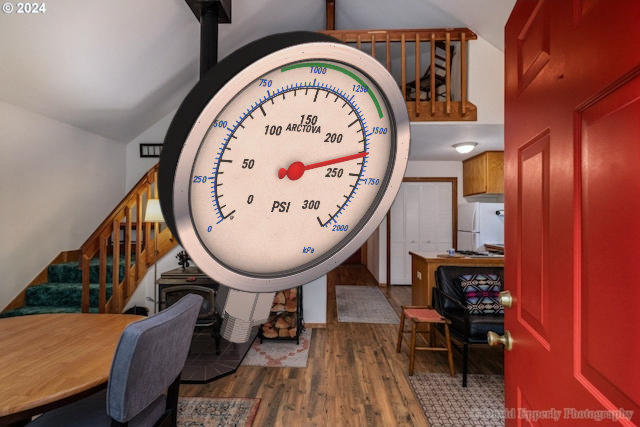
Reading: 230 psi
